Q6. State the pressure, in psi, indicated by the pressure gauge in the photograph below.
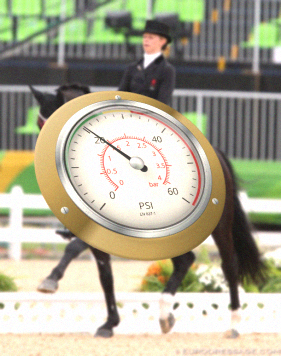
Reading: 20 psi
